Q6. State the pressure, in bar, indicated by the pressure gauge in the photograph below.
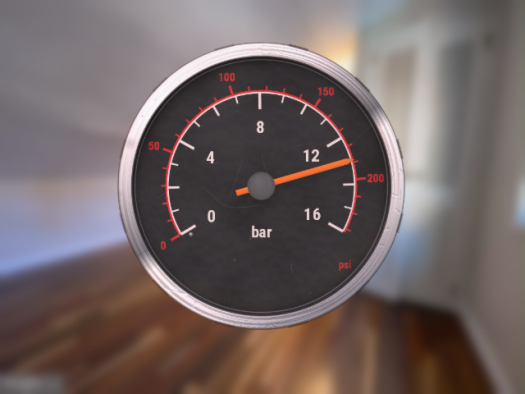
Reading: 13 bar
